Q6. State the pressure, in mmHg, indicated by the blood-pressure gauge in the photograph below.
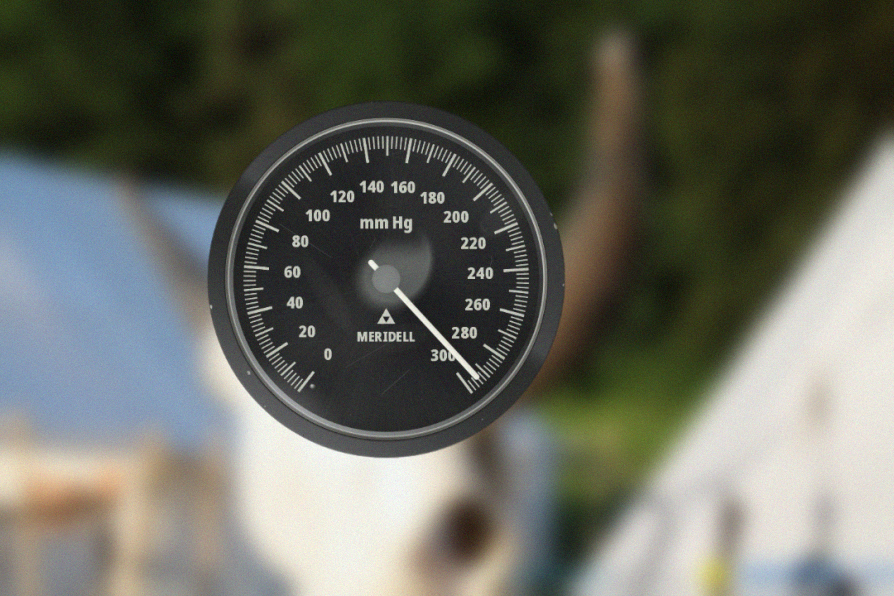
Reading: 294 mmHg
